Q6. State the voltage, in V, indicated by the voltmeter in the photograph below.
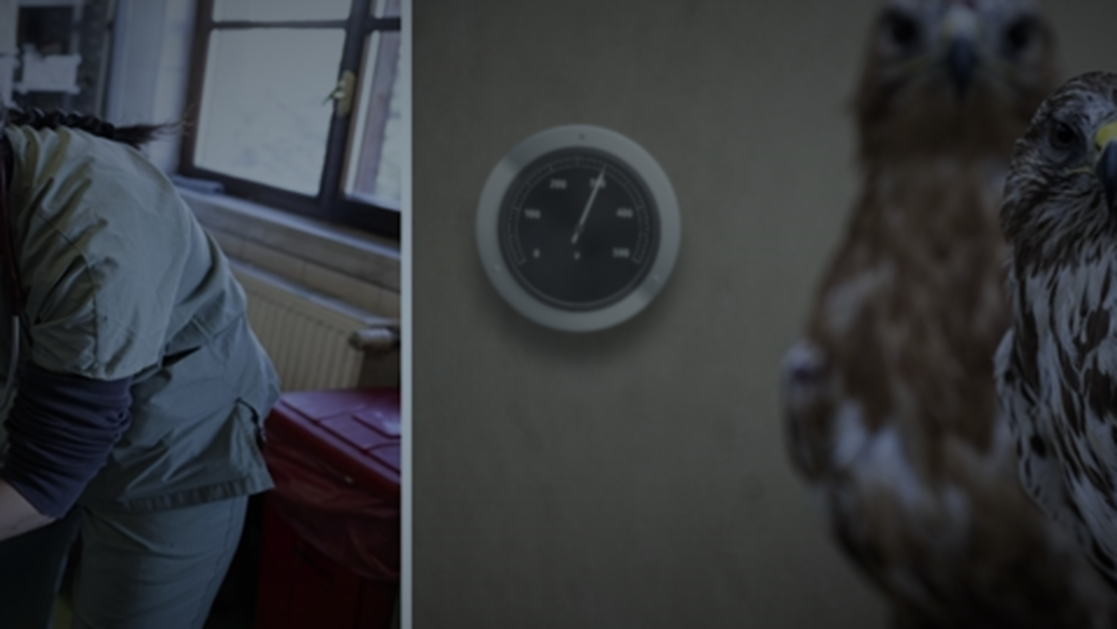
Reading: 300 V
